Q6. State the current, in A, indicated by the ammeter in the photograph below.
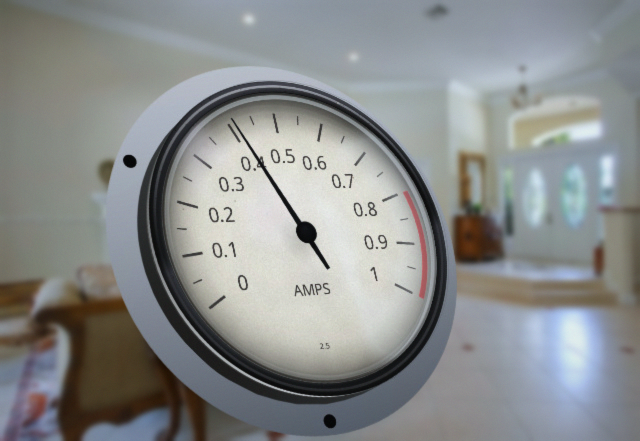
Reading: 0.4 A
